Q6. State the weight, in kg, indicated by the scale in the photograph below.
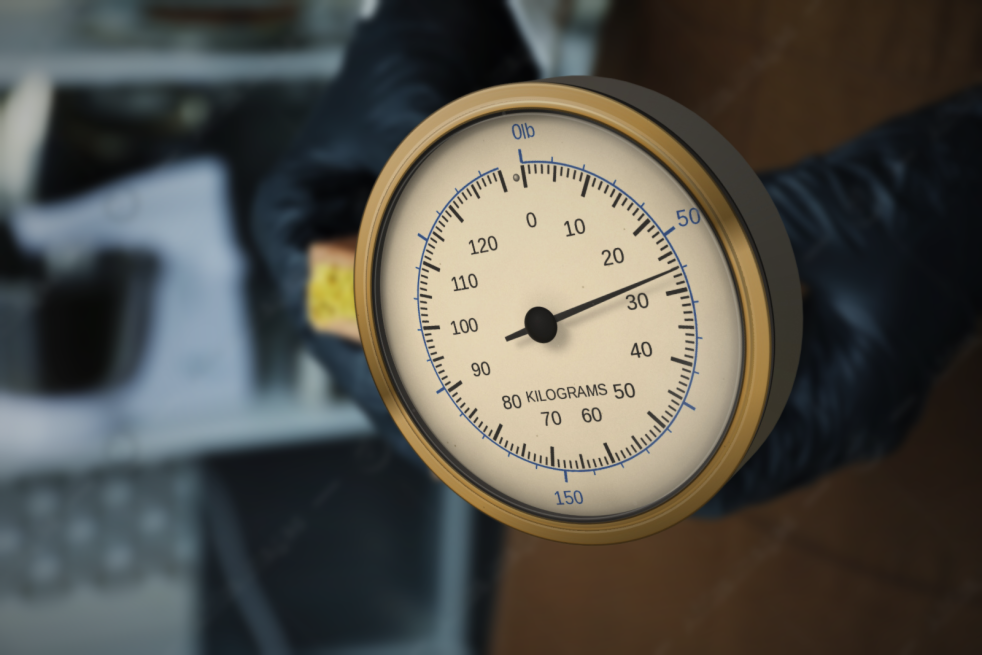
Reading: 27 kg
